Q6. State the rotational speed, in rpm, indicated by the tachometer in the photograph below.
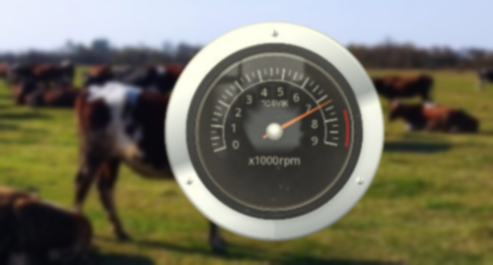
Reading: 7250 rpm
